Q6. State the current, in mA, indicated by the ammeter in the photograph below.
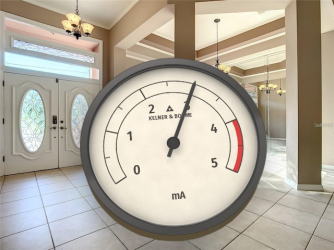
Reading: 3 mA
